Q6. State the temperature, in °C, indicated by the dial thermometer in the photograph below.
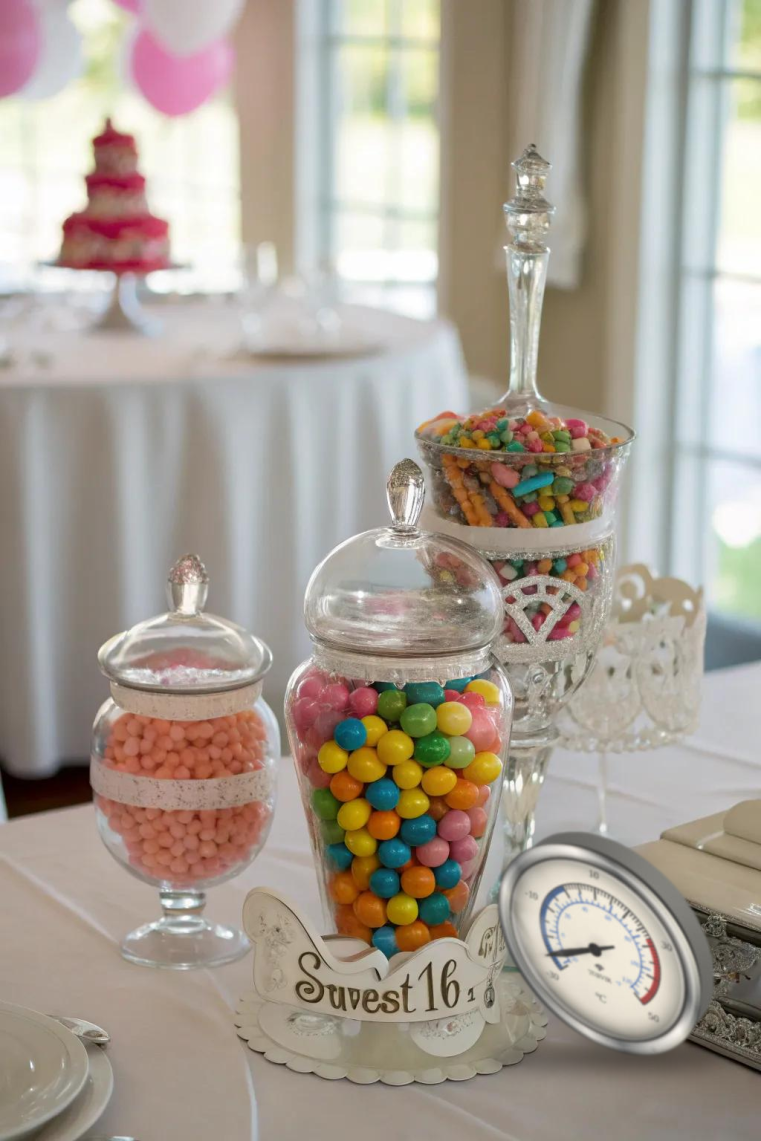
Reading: -25 °C
